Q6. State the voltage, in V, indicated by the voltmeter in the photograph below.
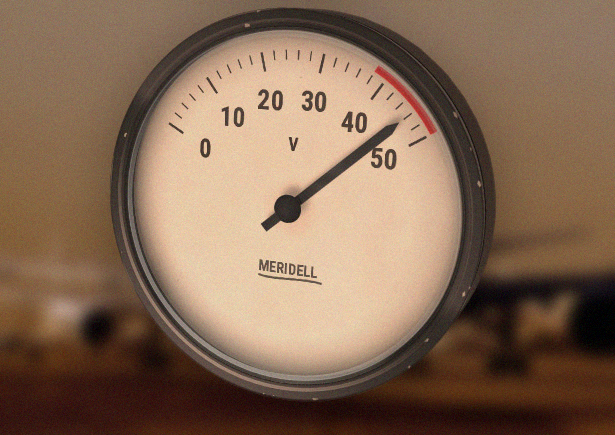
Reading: 46 V
